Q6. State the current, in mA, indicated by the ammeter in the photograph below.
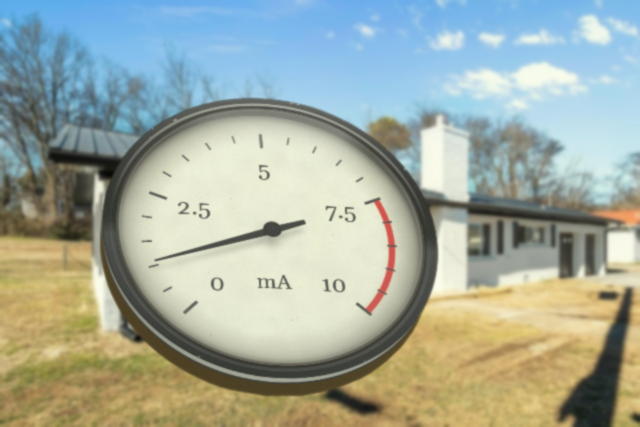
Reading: 1 mA
